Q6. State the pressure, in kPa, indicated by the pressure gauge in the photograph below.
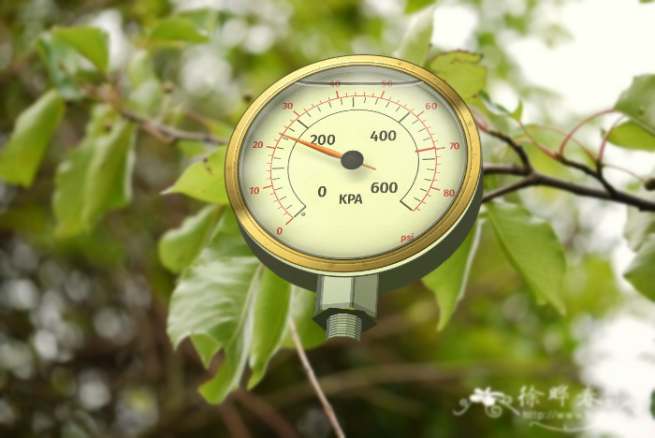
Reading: 160 kPa
